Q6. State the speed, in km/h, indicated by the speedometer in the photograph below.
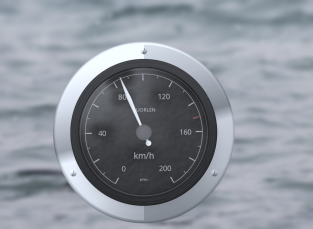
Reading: 85 km/h
